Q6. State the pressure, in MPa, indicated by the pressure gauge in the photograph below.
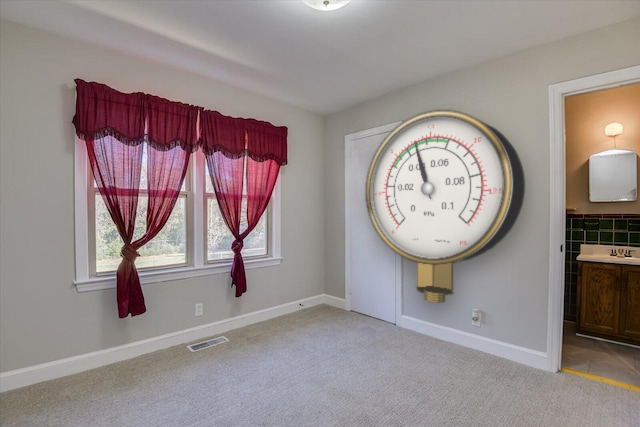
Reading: 0.045 MPa
